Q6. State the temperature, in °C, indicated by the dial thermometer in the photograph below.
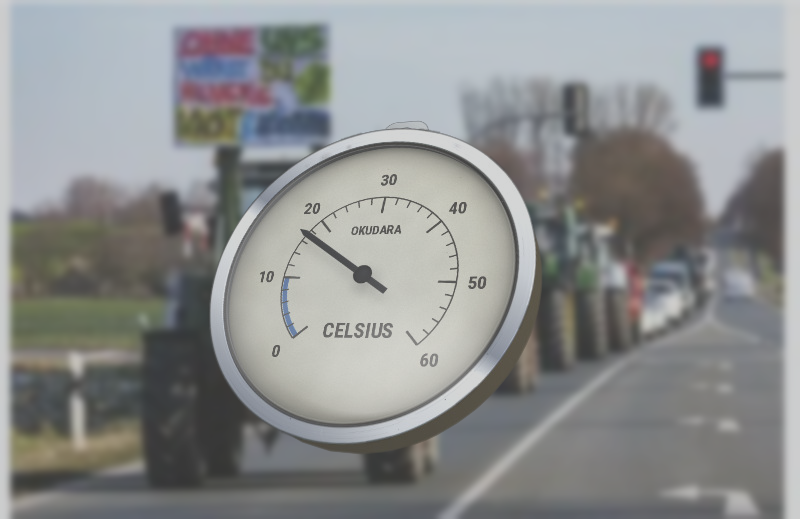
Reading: 17 °C
